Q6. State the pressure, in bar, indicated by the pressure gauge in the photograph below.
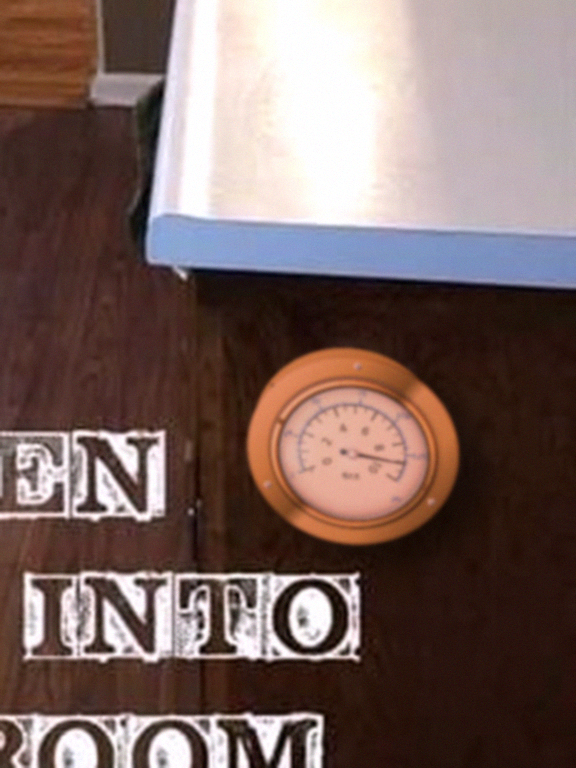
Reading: 9 bar
